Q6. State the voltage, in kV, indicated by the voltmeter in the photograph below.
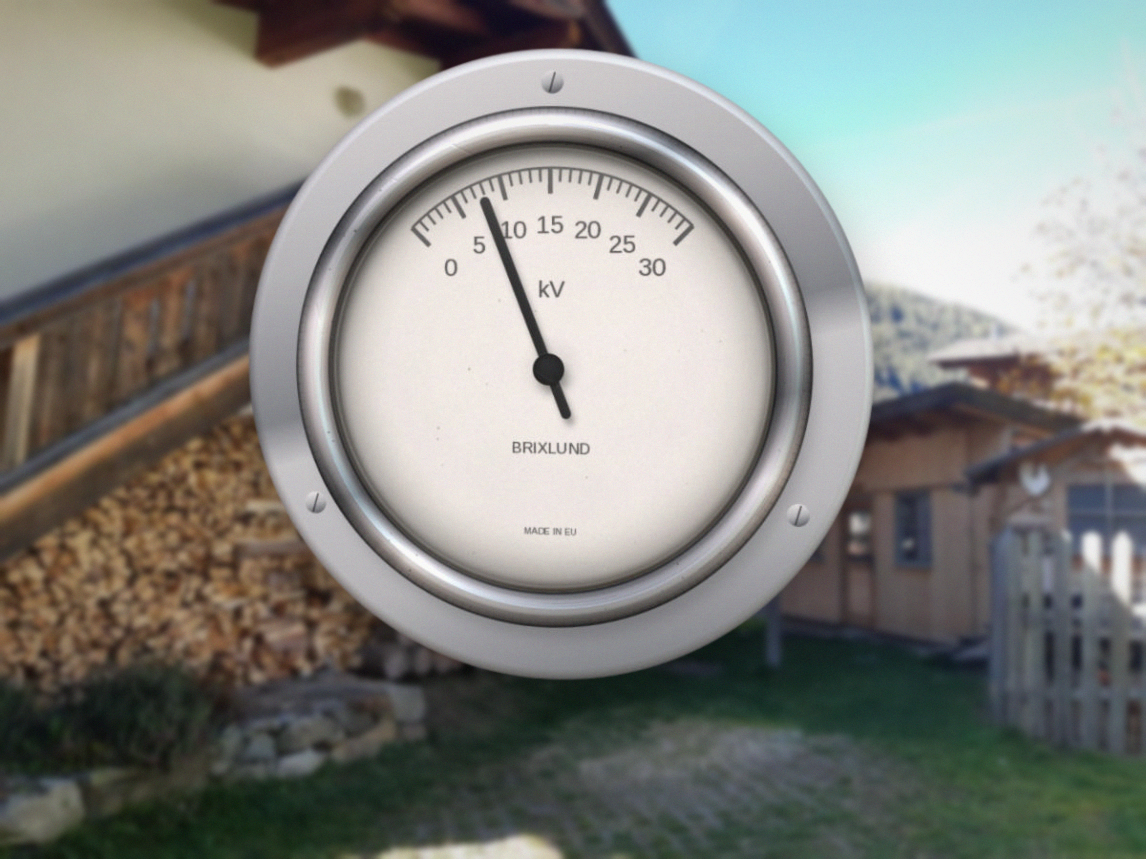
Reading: 8 kV
